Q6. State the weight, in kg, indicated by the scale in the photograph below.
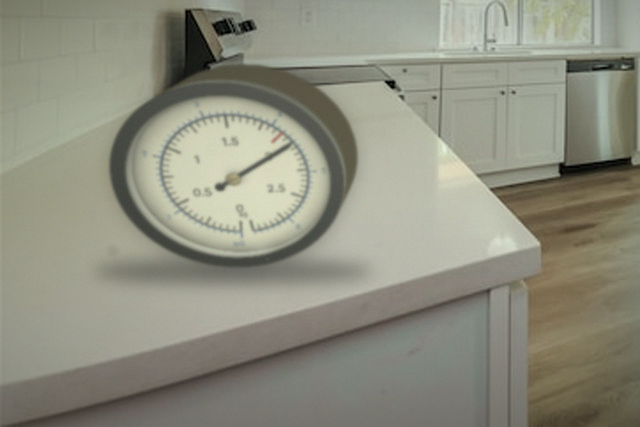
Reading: 2 kg
